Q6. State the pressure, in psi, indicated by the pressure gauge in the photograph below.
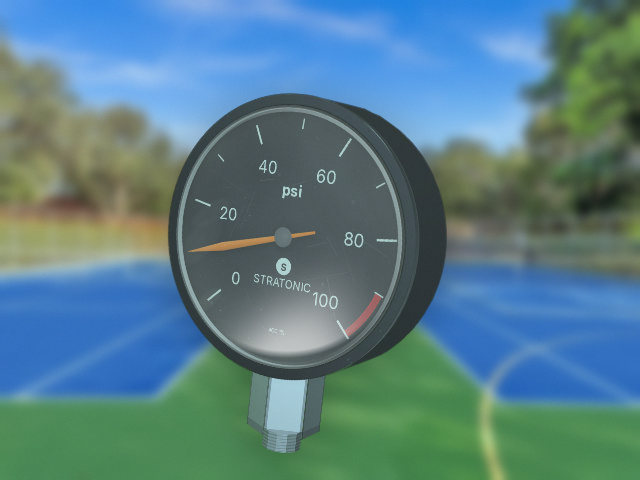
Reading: 10 psi
